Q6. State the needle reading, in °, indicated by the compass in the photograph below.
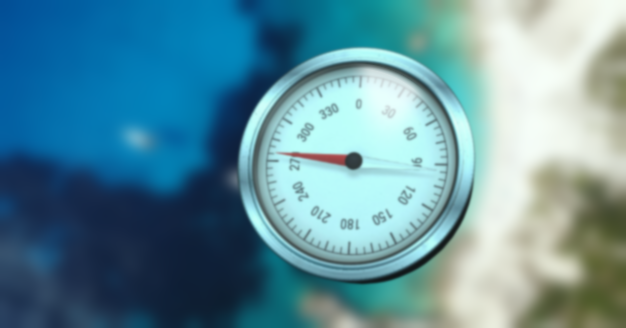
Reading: 275 °
